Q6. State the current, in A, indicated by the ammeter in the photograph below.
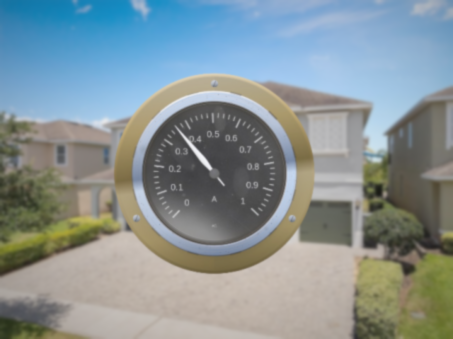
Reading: 0.36 A
